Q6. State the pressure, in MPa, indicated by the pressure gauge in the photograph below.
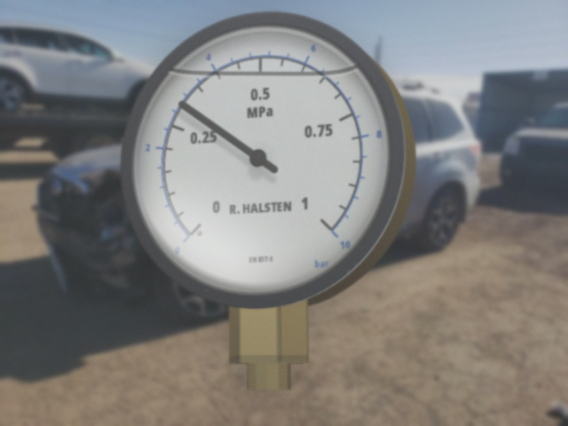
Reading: 0.3 MPa
